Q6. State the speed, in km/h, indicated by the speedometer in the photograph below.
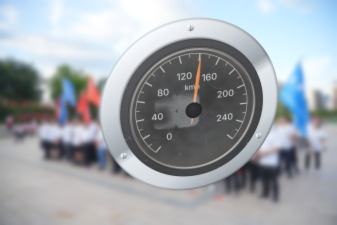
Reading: 140 km/h
